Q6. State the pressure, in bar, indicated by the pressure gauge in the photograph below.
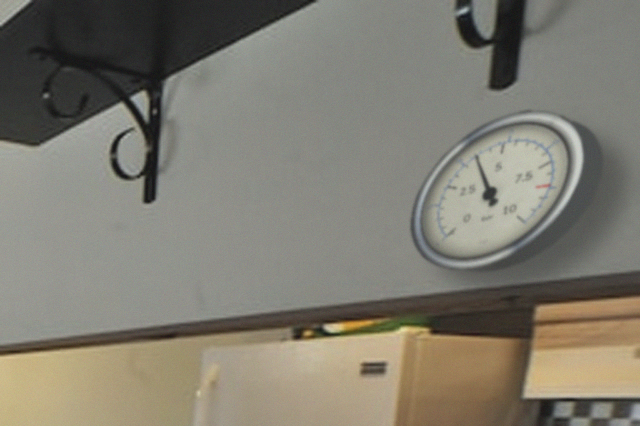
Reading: 4 bar
